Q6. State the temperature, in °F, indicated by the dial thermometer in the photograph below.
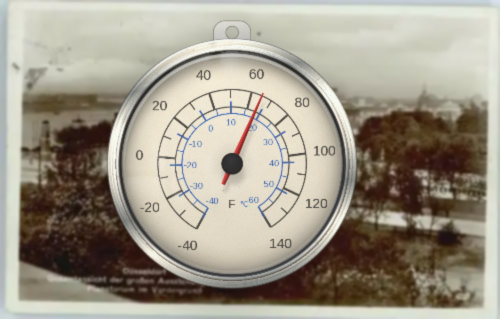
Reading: 65 °F
